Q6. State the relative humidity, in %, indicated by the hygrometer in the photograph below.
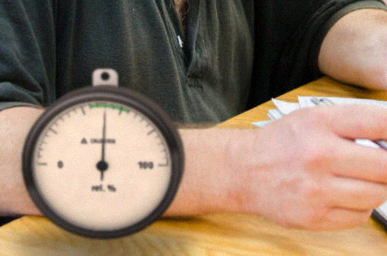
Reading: 52 %
